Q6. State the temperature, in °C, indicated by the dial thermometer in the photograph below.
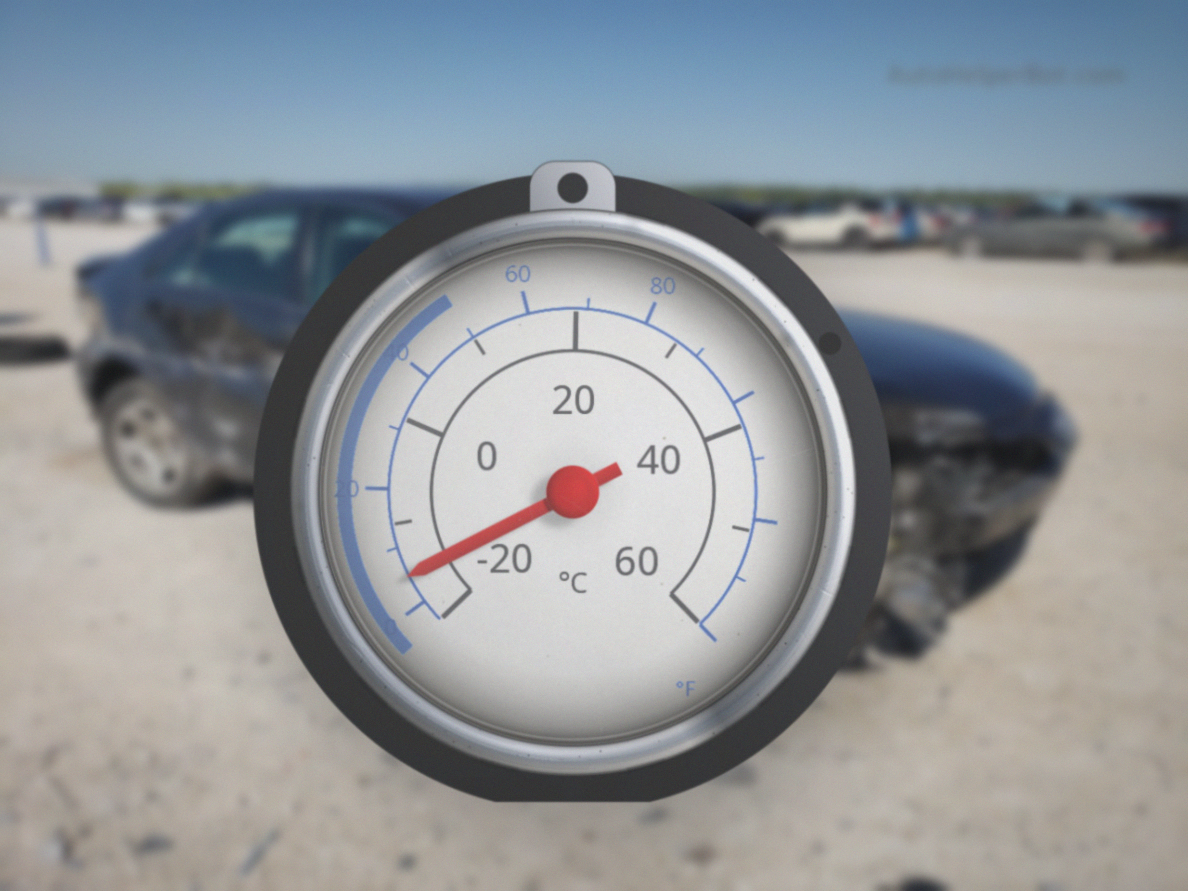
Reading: -15 °C
